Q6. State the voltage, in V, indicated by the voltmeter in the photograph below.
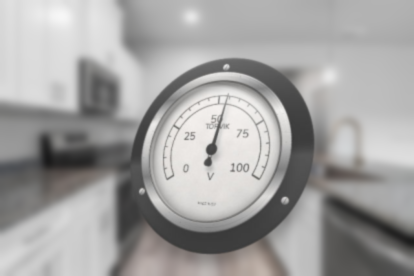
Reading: 55 V
